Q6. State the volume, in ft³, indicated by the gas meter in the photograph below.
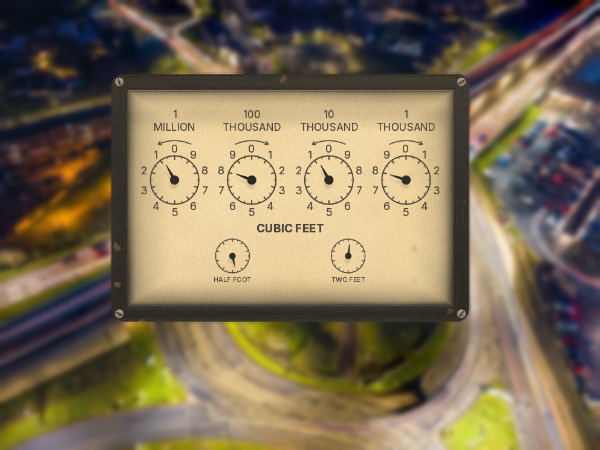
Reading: 80800 ft³
